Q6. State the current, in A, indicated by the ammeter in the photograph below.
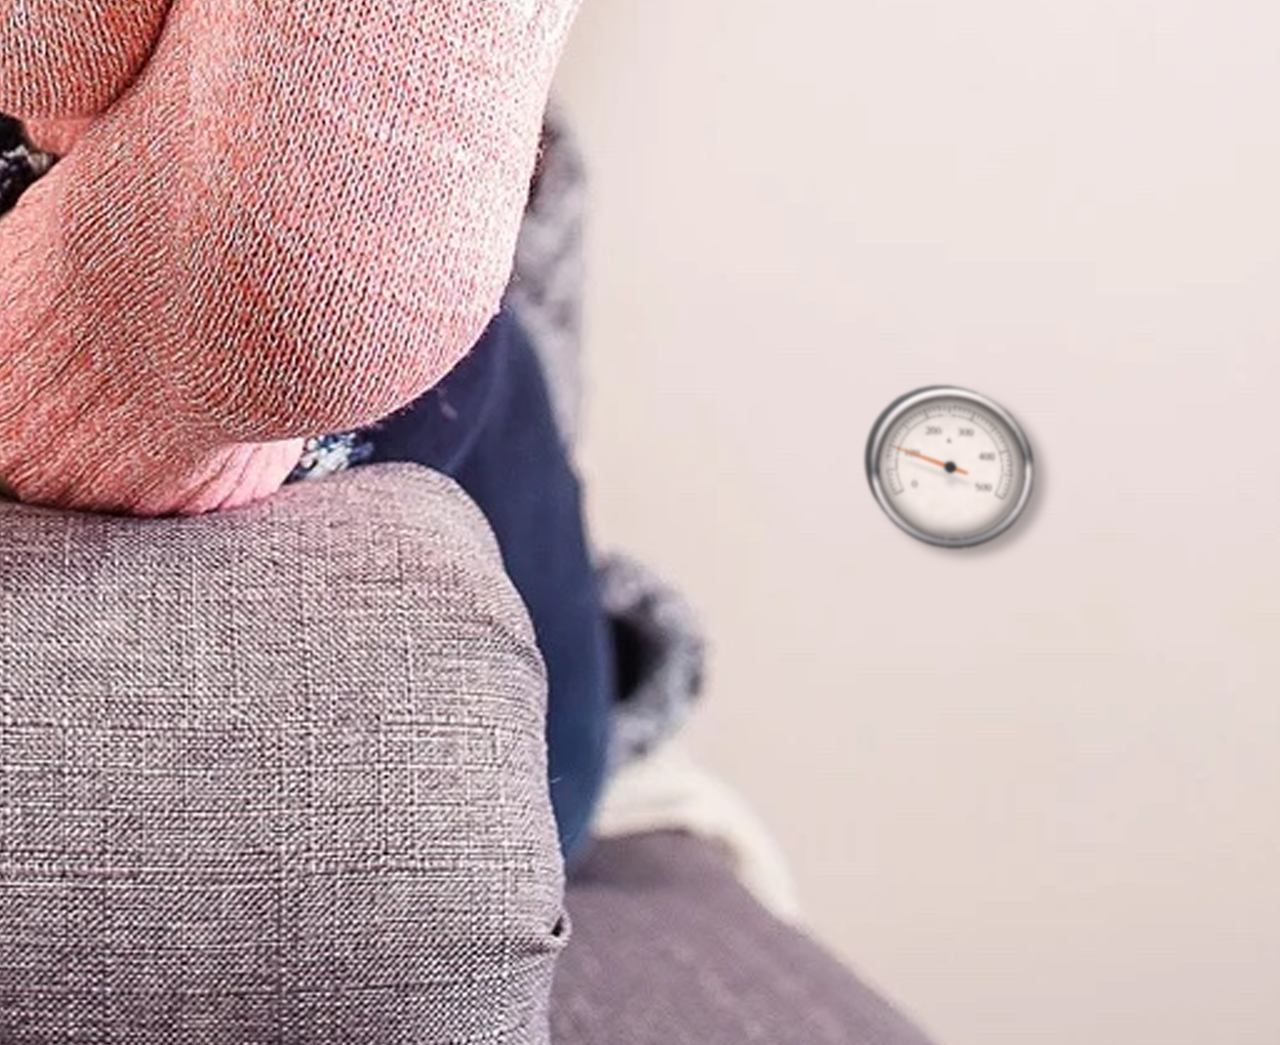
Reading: 100 A
